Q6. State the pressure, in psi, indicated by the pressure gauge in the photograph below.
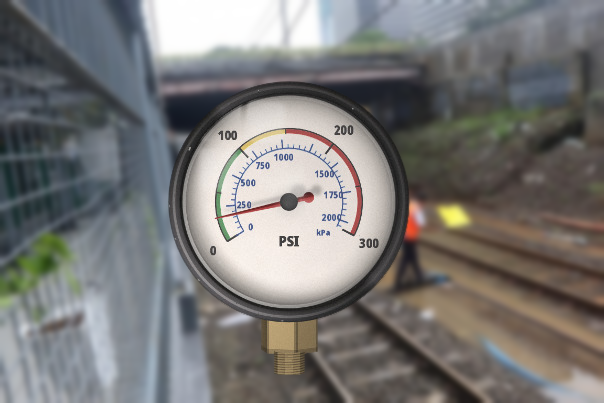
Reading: 25 psi
